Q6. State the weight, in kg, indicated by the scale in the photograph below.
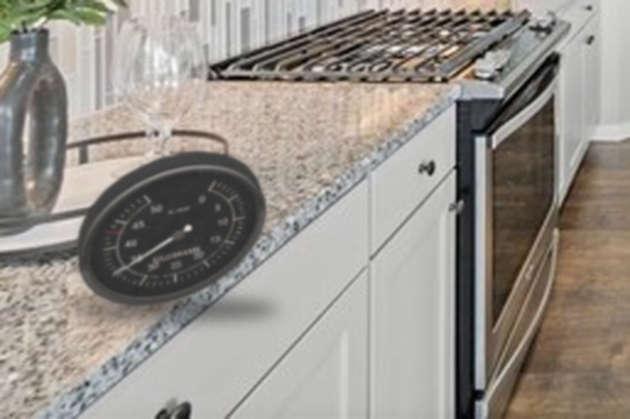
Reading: 35 kg
